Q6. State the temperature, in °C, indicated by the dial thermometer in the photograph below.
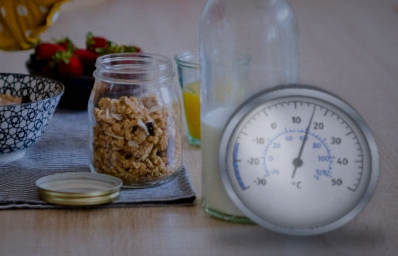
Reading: 16 °C
